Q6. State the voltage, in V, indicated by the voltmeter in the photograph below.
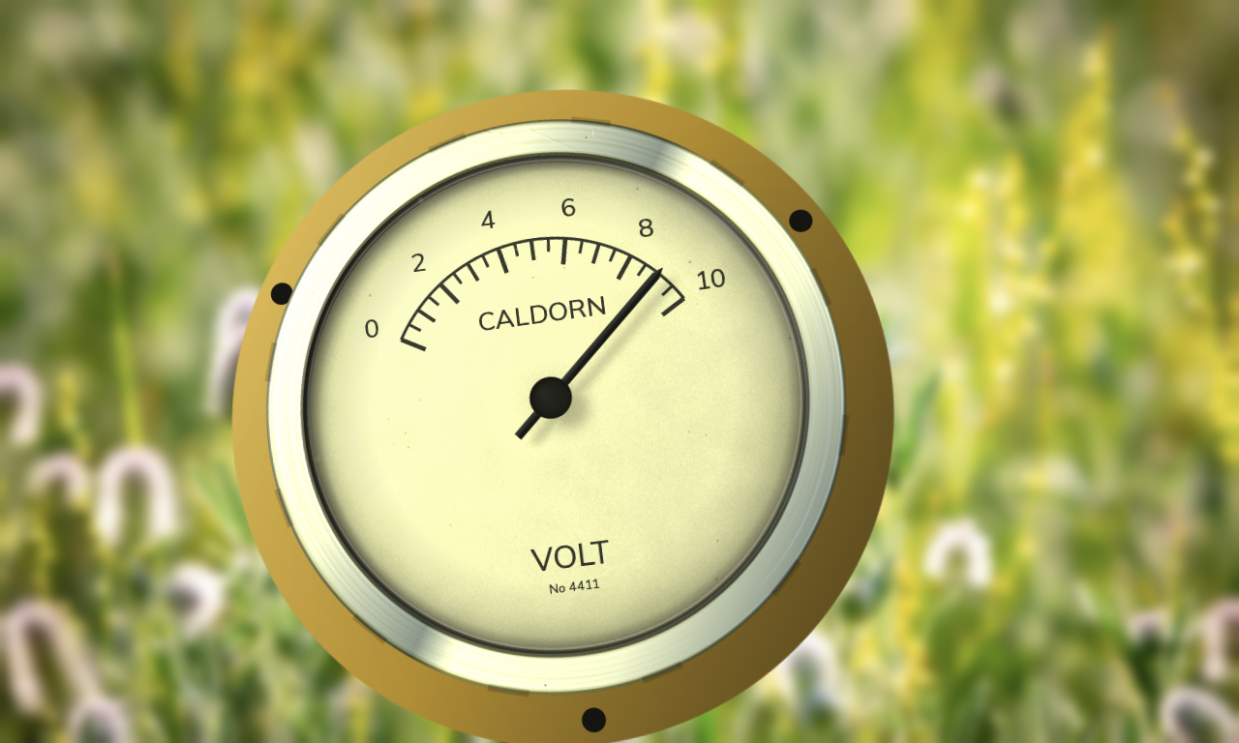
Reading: 9 V
